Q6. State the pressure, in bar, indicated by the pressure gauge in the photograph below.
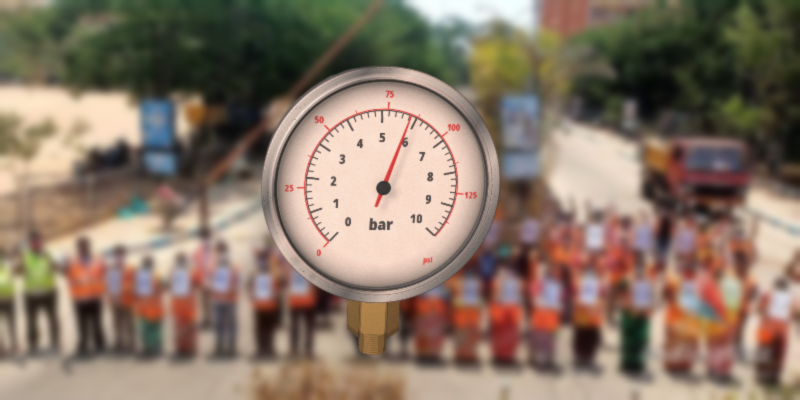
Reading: 5.8 bar
